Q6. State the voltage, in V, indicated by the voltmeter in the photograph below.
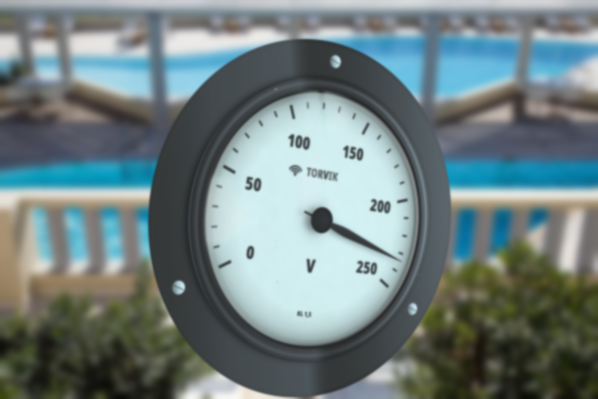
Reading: 235 V
